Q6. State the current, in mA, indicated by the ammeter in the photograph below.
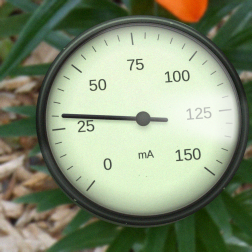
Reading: 30 mA
